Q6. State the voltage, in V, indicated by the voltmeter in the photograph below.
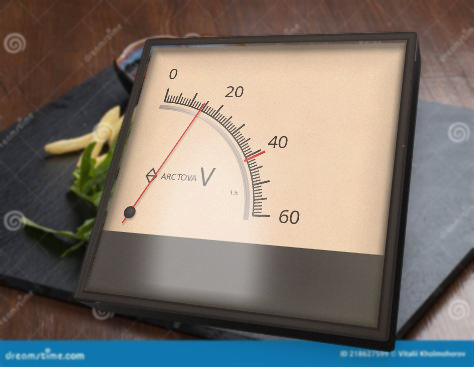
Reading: 15 V
